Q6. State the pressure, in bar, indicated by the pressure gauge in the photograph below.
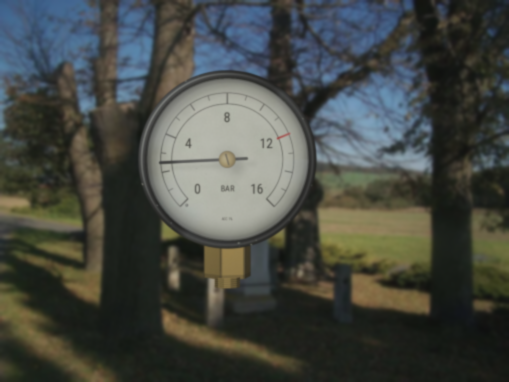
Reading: 2.5 bar
